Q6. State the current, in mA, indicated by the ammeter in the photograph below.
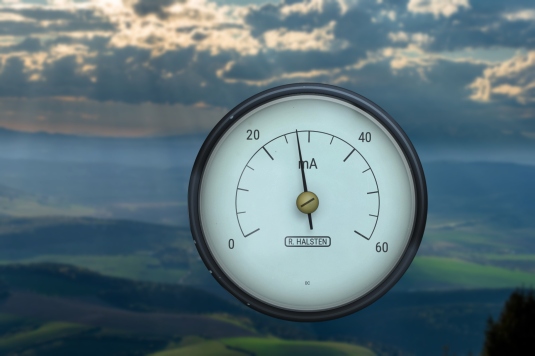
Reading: 27.5 mA
